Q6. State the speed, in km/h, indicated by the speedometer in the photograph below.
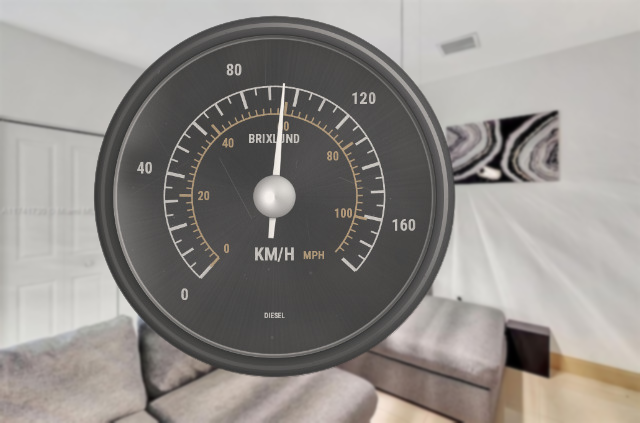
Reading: 95 km/h
